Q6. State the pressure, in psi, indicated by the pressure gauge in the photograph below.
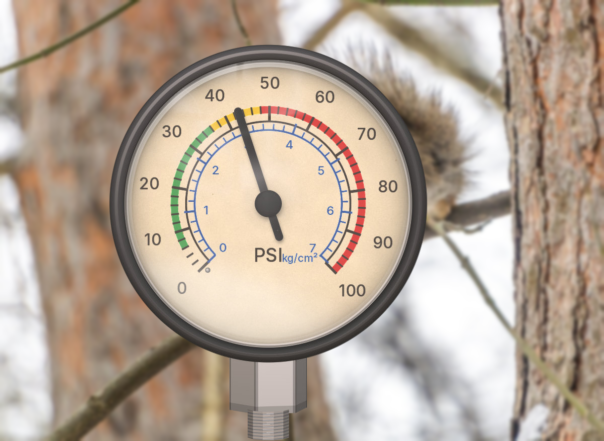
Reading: 43 psi
